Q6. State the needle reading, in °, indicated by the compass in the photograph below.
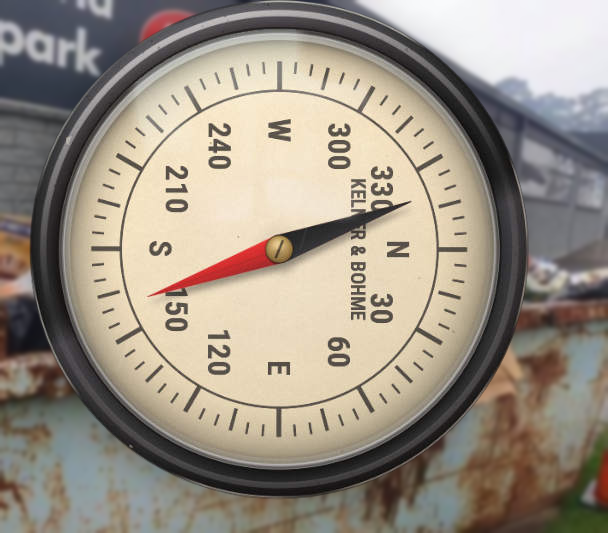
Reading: 160 °
